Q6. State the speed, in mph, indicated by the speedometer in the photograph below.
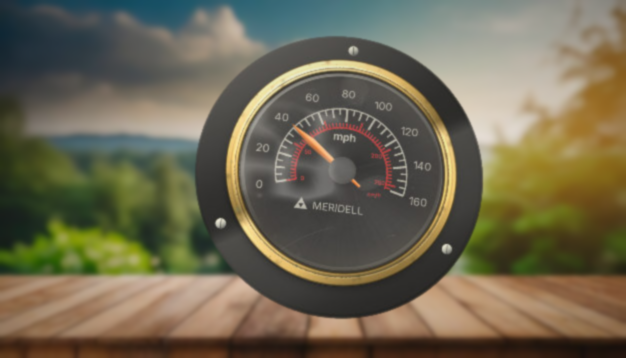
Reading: 40 mph
